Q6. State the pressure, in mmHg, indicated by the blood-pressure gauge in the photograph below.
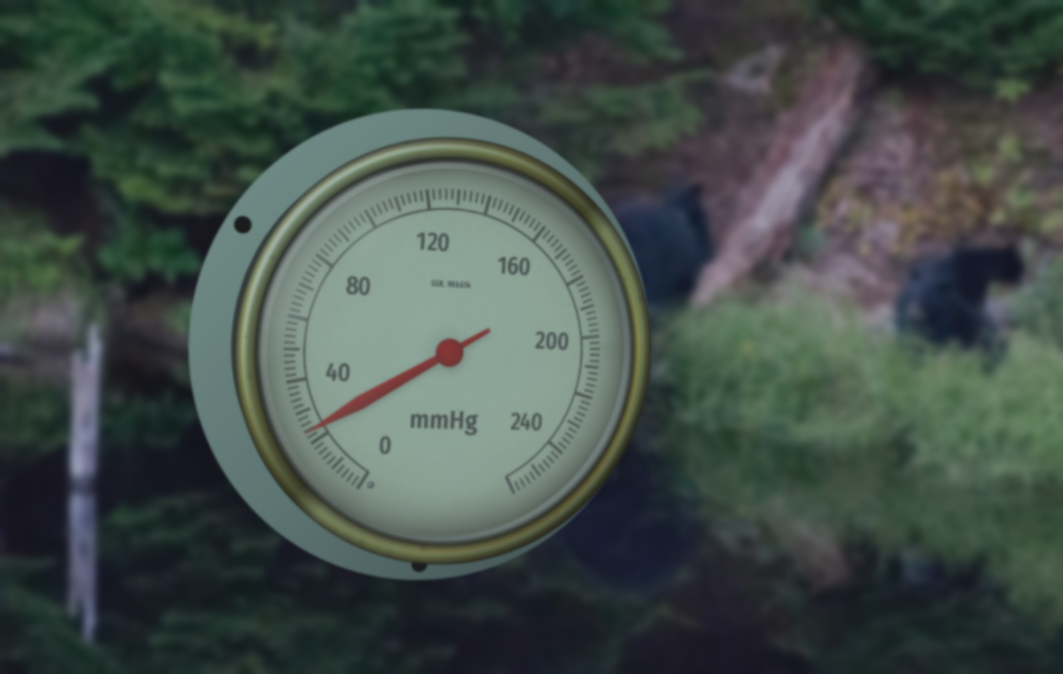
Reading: 24 mmHg
